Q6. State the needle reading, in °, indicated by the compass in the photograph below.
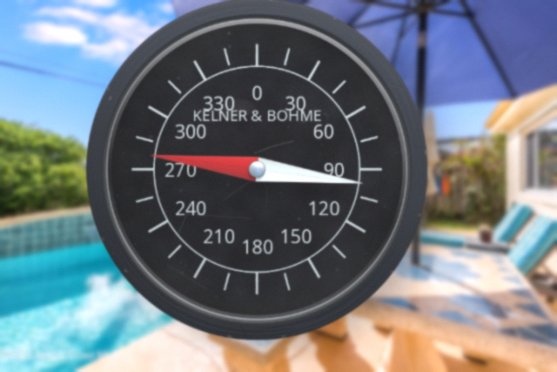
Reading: 277.5 °
